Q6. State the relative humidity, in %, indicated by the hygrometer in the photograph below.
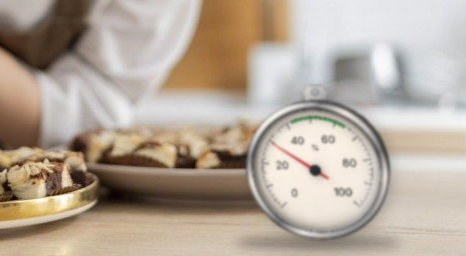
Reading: 30 %
